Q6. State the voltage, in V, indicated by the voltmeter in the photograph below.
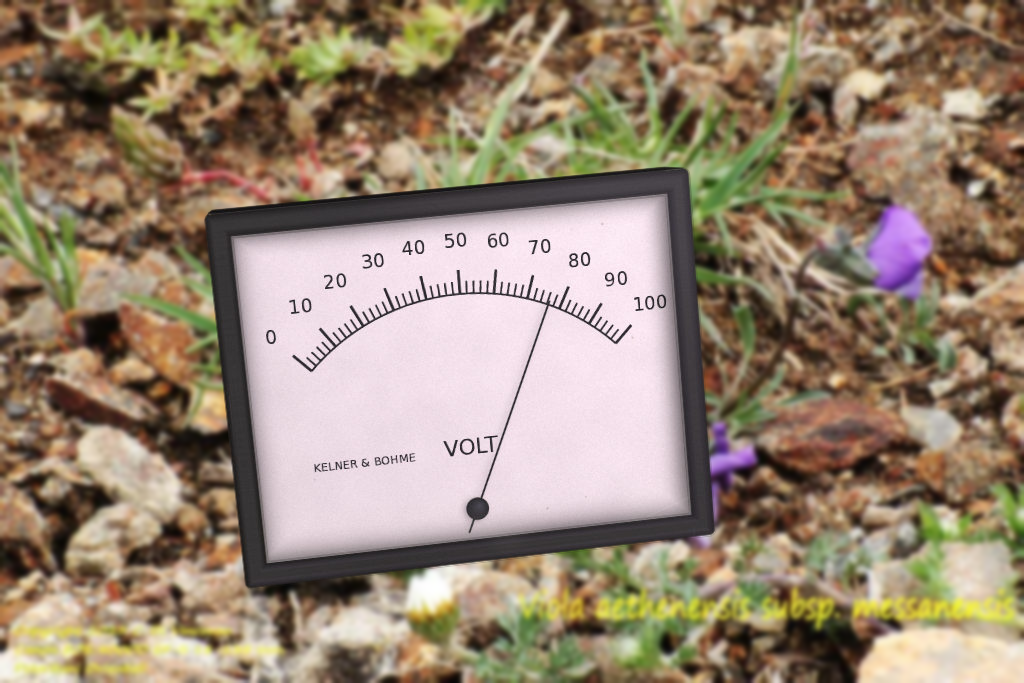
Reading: 76 V
